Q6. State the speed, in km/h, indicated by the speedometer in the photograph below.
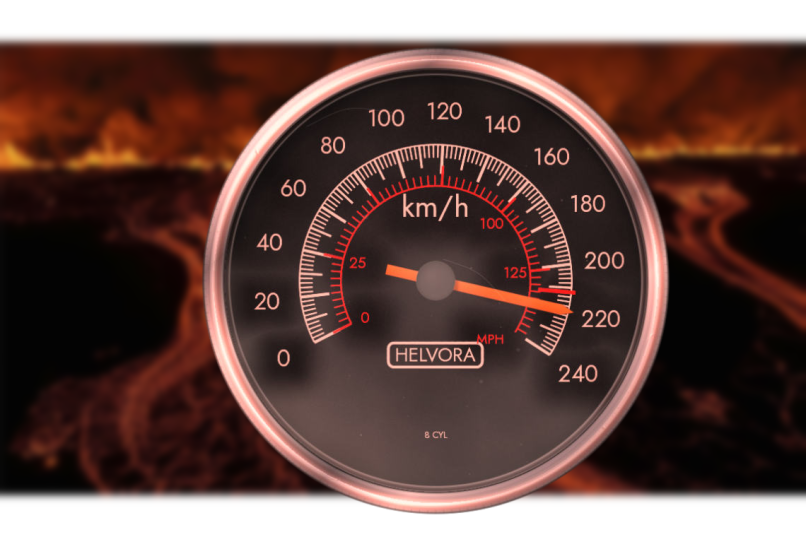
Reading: 220 km/h
